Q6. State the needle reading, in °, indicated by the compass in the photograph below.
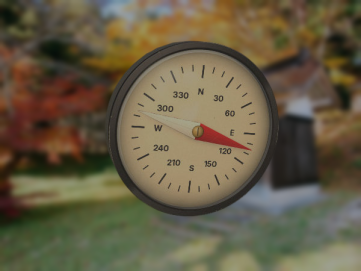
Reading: 105 °
